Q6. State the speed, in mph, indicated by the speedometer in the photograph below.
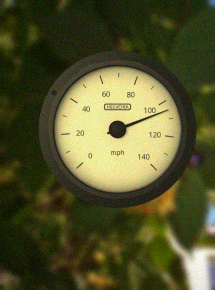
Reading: 105 mph
